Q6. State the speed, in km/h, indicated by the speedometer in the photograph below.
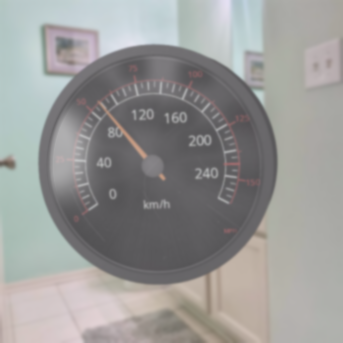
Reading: 90 km/h
